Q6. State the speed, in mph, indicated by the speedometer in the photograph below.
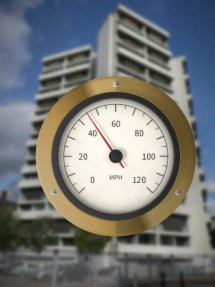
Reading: 45 mph
